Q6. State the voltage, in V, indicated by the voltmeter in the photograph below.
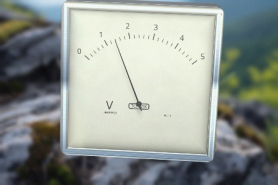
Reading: 1.4 V
